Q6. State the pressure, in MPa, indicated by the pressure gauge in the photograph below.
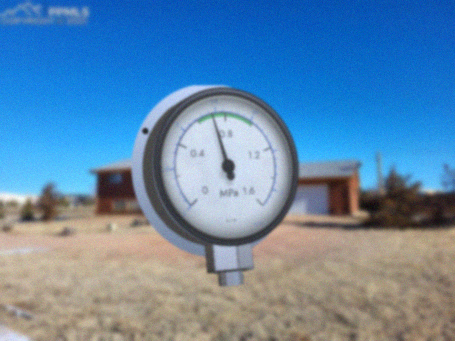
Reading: 0.7 MPa
